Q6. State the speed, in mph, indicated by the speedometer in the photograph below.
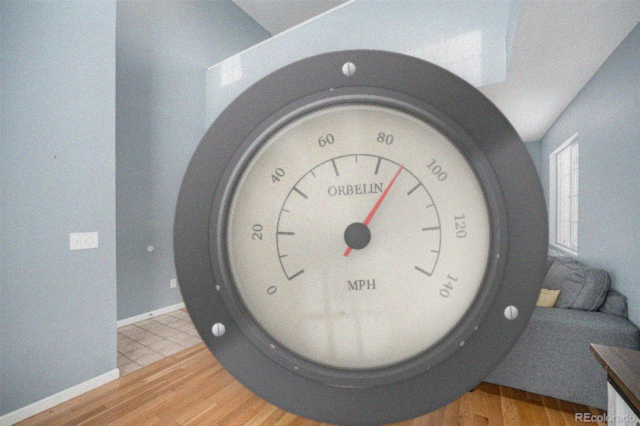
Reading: 90 mph
